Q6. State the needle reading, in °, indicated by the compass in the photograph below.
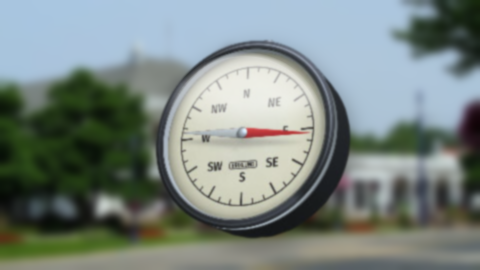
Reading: 95 °
